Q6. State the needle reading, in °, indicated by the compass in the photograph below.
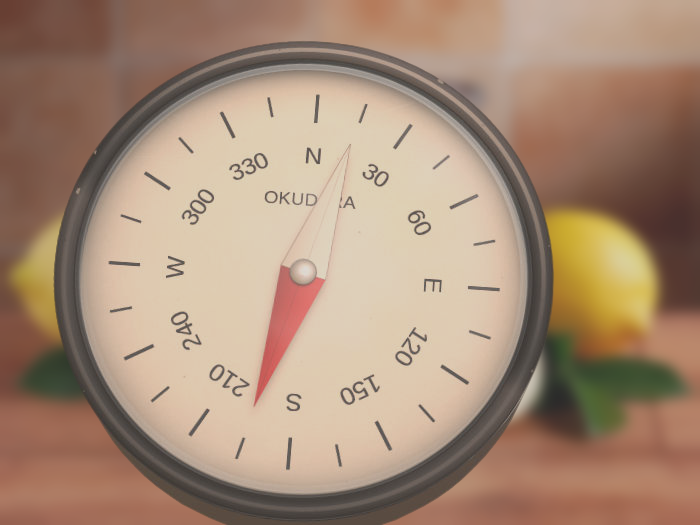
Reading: 195 °
